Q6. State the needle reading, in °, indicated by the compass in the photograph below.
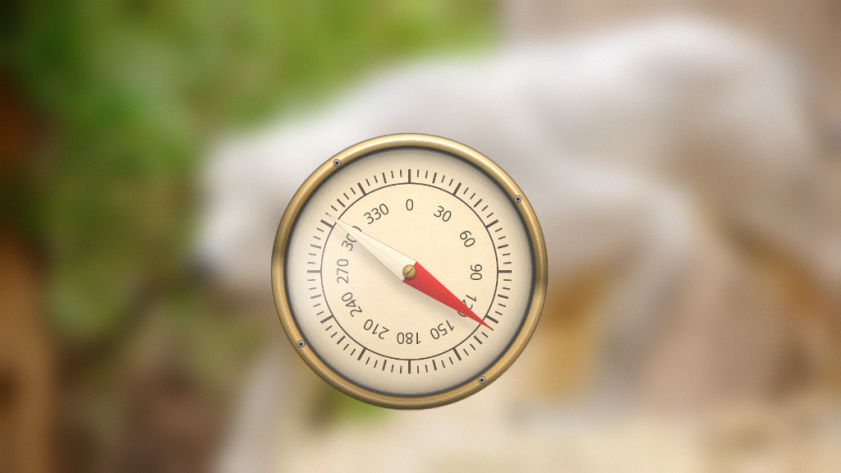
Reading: 125 °
